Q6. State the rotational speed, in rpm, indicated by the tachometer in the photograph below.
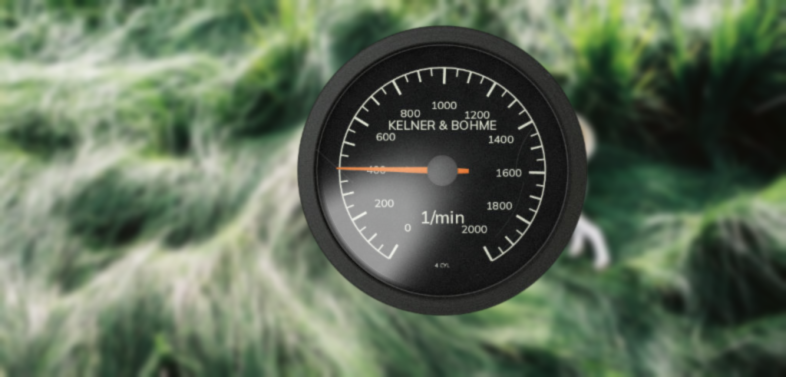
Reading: 400 rpm
